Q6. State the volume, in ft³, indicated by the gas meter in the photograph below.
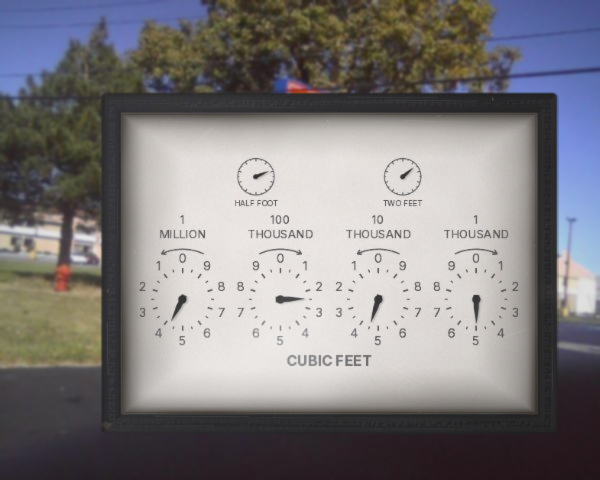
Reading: 424500 ft³
